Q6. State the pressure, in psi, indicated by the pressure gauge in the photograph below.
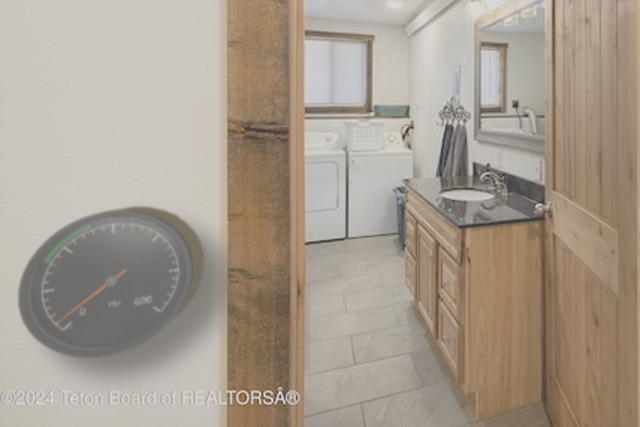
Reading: 20 psi
